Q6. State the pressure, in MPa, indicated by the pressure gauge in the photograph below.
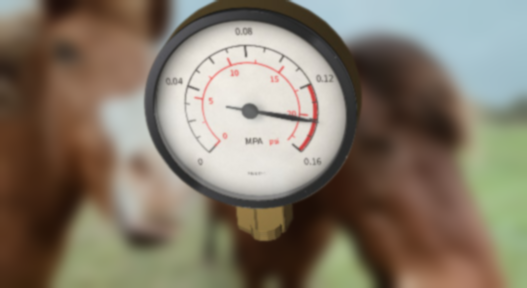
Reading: 0.14 MPa
